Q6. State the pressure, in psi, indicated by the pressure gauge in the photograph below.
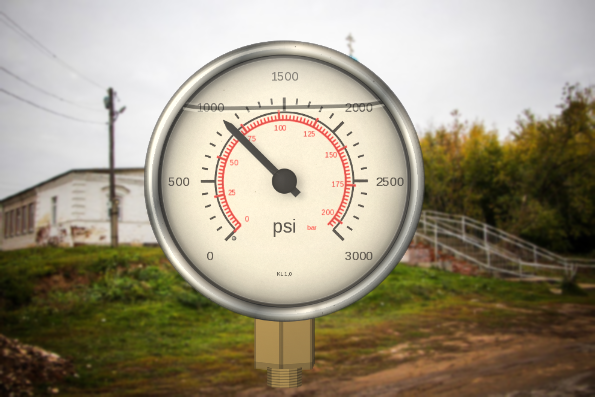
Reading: 1000 psi
